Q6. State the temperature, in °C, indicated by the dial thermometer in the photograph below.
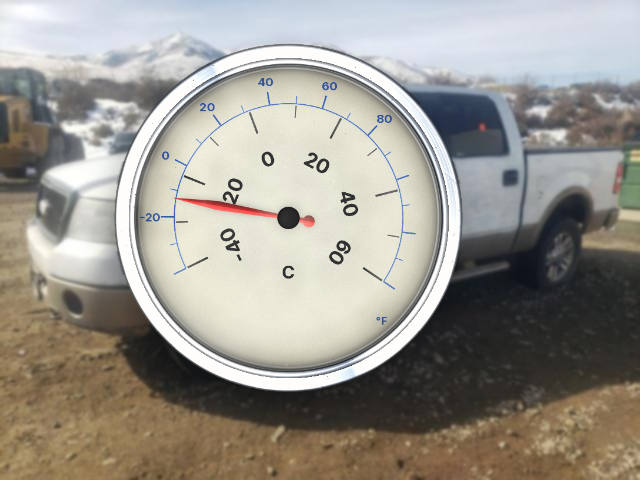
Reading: -25 °C
